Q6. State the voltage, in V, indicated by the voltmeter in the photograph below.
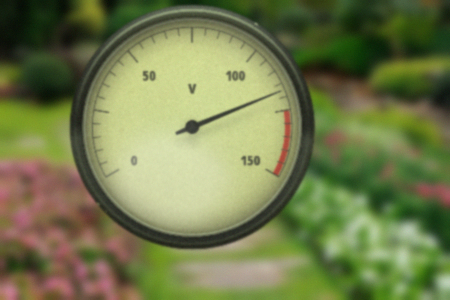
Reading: 117.5 V
